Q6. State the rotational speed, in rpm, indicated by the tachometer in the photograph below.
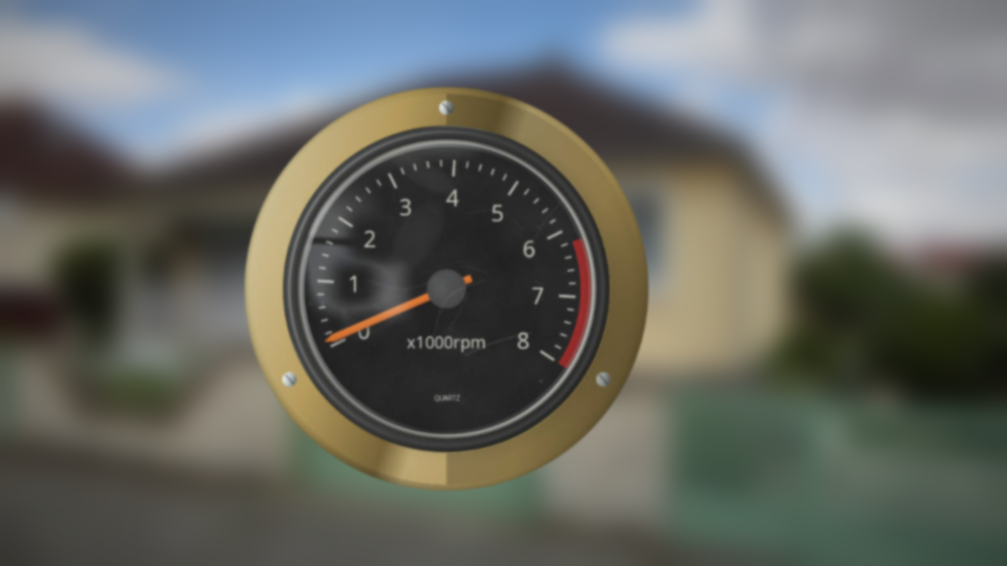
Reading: 100 rpm
